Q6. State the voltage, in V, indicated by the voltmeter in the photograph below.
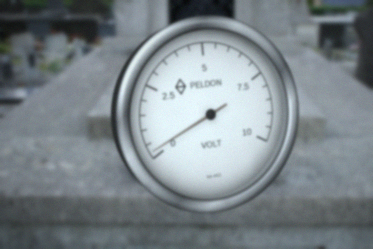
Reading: 0.25 V
